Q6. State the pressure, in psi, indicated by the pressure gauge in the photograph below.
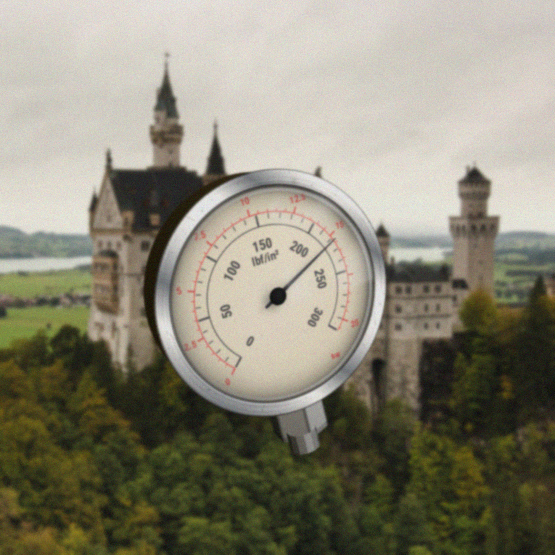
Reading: 220 psi
